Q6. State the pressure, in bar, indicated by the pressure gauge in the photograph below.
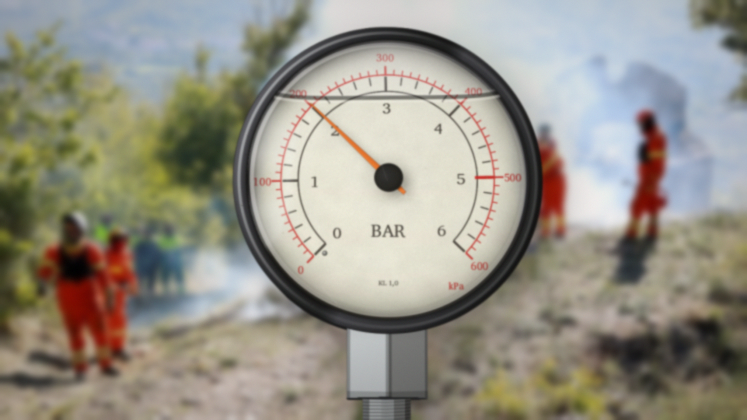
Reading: 2 bar
